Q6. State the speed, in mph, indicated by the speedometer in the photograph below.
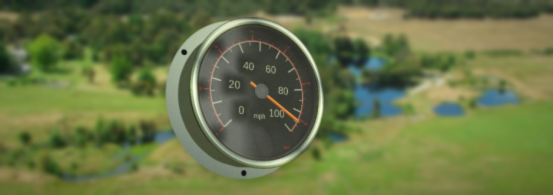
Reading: 95 mph
